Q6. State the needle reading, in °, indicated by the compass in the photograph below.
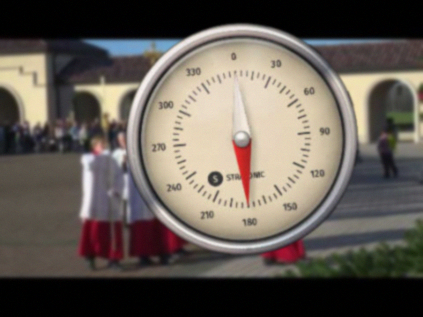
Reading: 180 °
